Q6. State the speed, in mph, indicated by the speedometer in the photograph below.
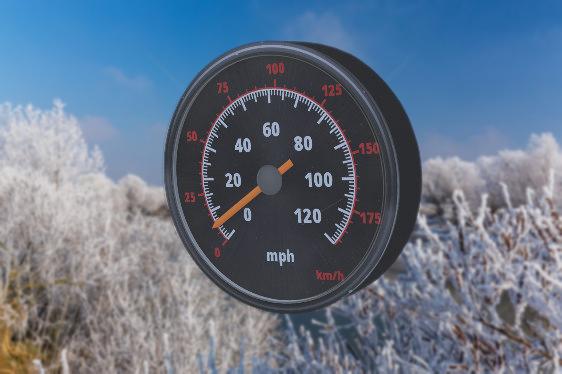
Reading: 5 mph
